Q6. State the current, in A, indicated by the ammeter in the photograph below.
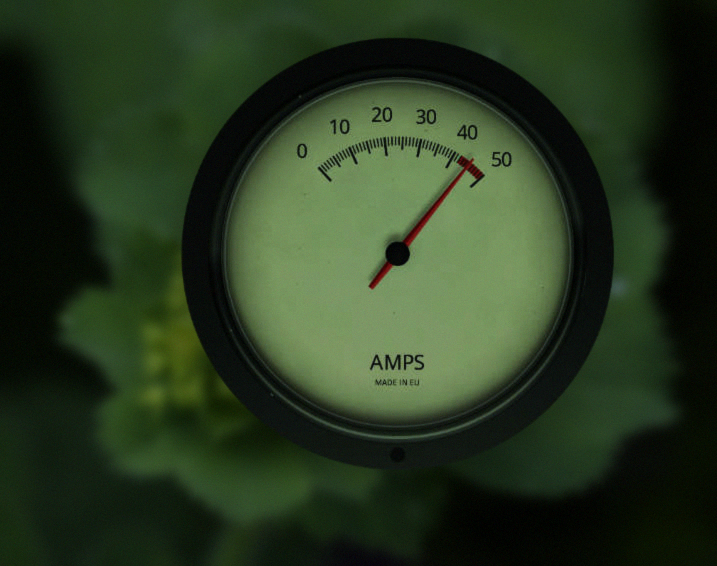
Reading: 45 A
